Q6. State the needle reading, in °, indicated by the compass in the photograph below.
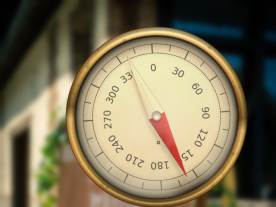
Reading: 157.5 °
